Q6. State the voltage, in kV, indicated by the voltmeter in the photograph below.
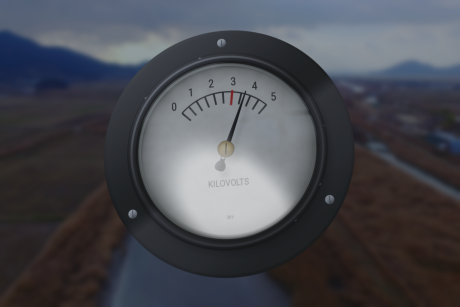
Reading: 3.75 kV
